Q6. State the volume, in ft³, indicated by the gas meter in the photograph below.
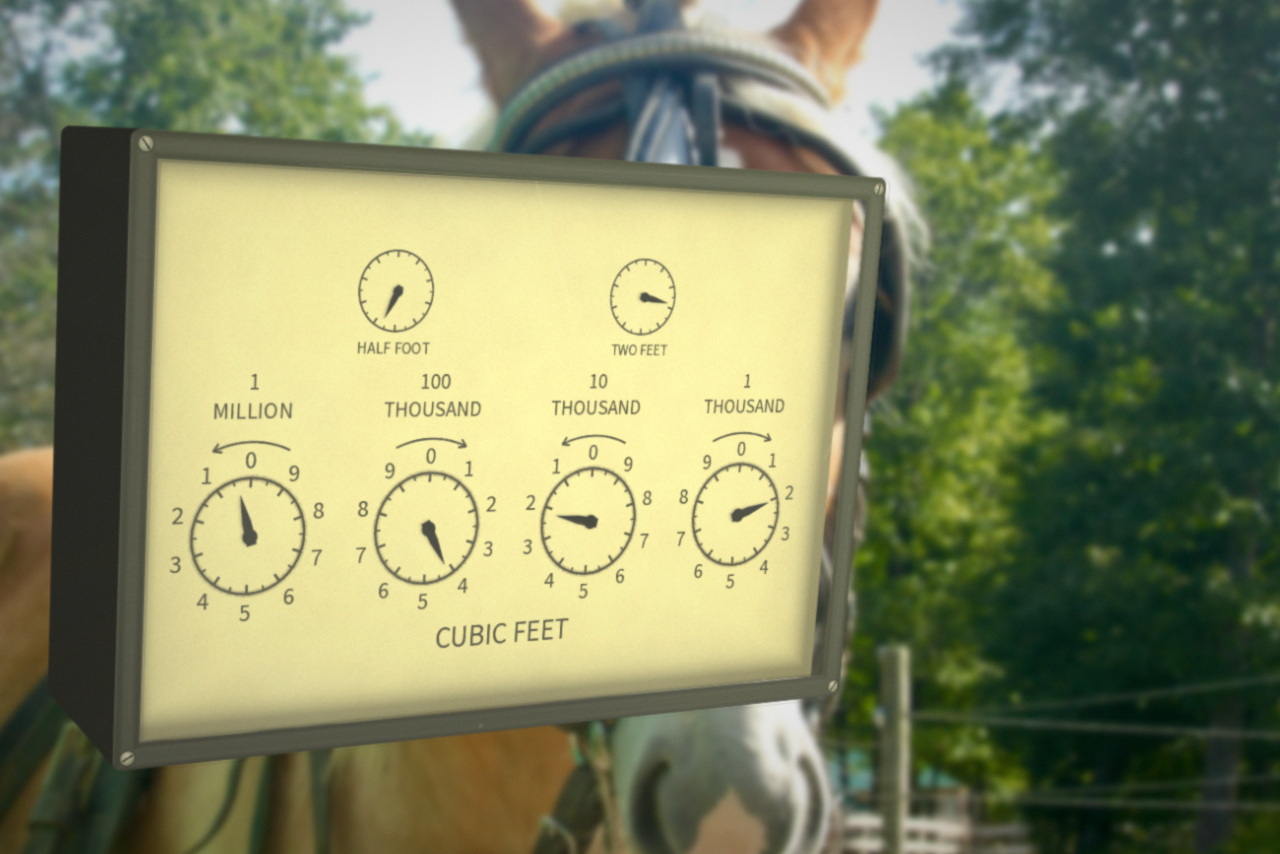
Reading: 42200 ft³
